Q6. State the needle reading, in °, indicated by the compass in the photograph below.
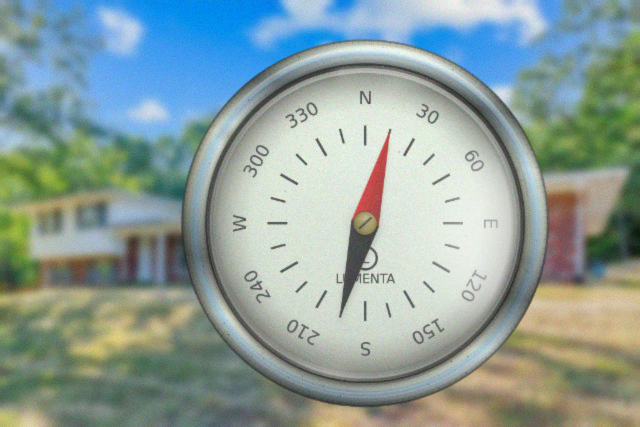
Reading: 15 °
